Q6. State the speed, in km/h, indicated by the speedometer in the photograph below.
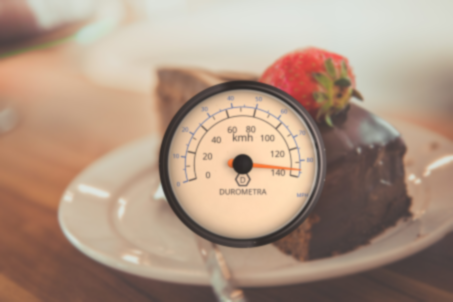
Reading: 135 km/h
